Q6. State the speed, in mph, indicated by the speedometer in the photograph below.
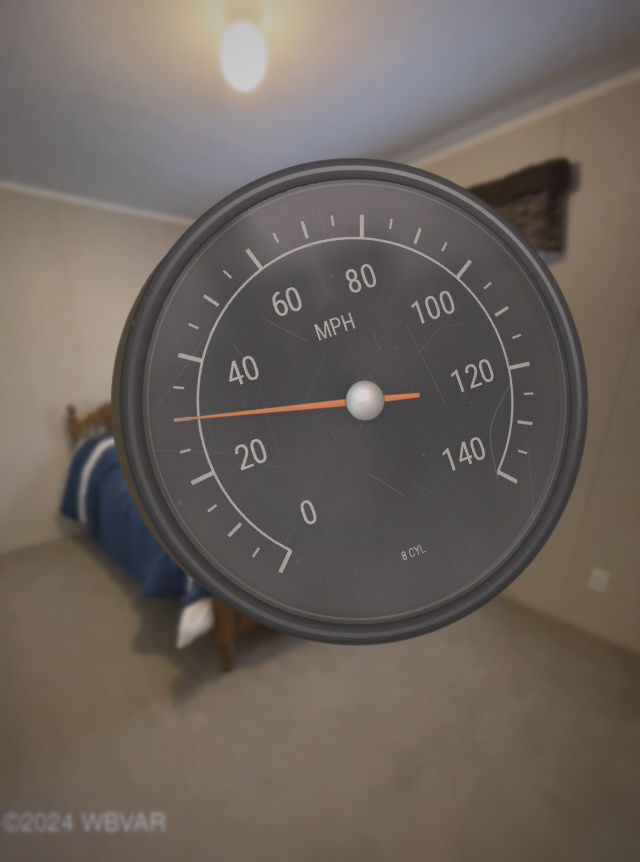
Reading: 30 mph
